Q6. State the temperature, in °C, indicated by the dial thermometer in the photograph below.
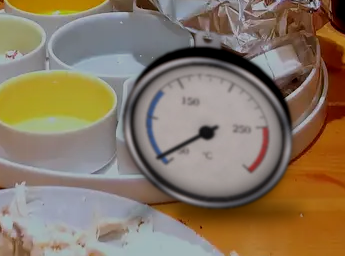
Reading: 60 °C
